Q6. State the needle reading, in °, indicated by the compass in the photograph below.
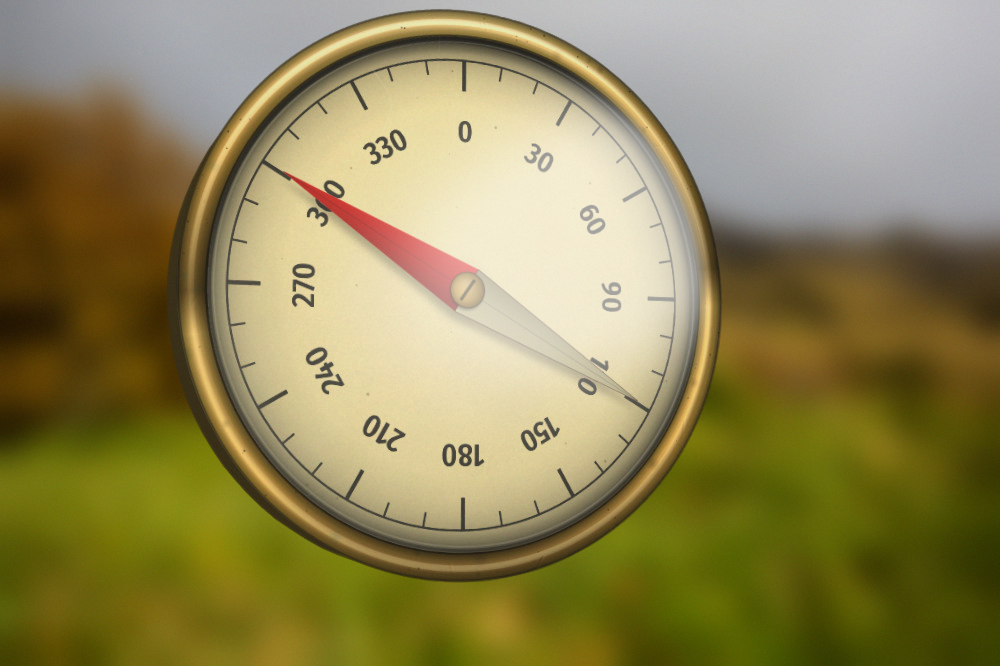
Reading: 300 °
